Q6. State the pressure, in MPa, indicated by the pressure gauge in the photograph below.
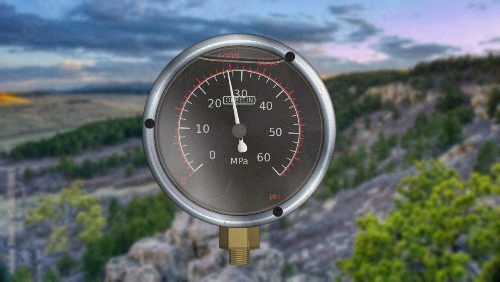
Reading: 27 MPa
